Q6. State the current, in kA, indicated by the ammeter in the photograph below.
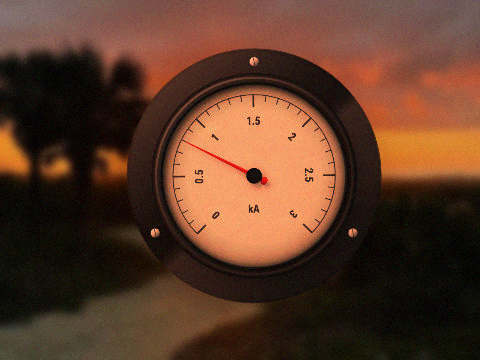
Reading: 0.8 kA
